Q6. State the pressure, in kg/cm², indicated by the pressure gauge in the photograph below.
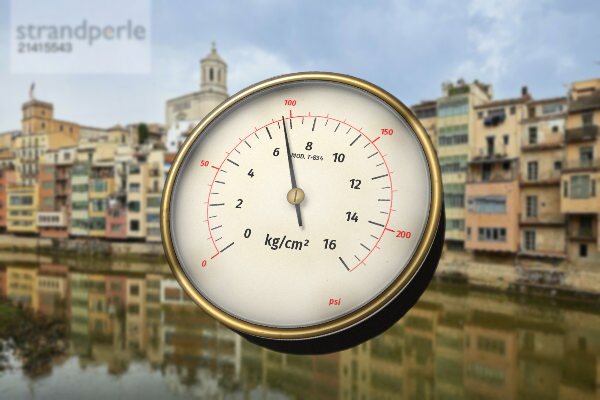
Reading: 6.75 kg/cm²
